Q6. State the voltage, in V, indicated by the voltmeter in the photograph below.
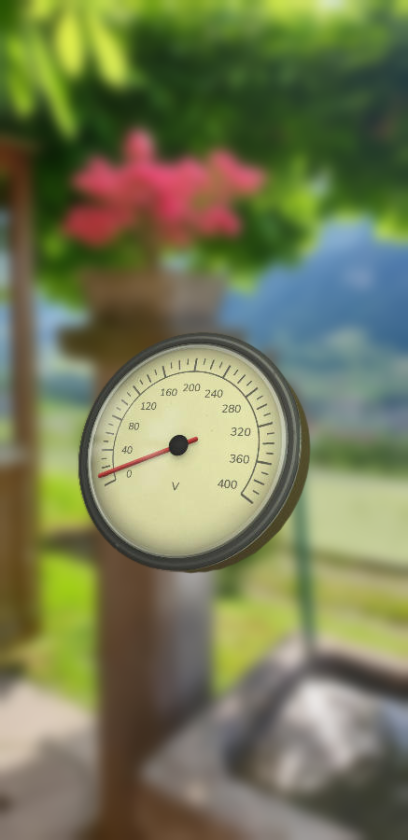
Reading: 10 V
